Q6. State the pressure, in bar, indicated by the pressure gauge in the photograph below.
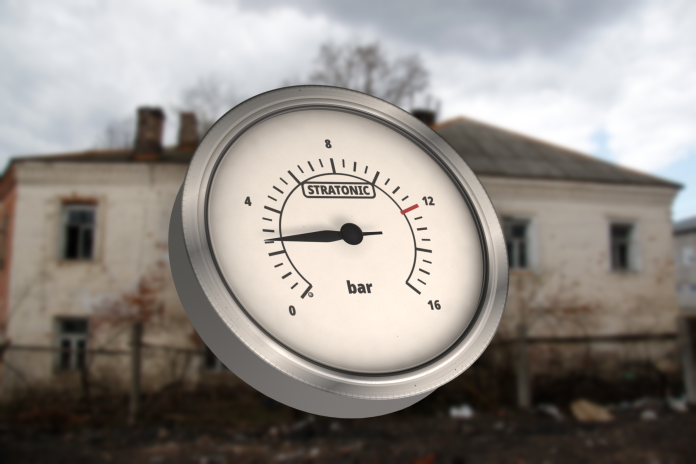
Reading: 2.5 bar
